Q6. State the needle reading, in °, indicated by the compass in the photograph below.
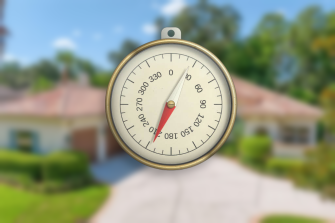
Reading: 205 °
